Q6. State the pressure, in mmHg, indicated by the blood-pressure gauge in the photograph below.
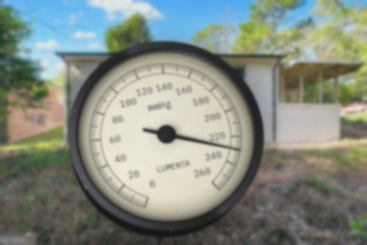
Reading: 230 mmHg
